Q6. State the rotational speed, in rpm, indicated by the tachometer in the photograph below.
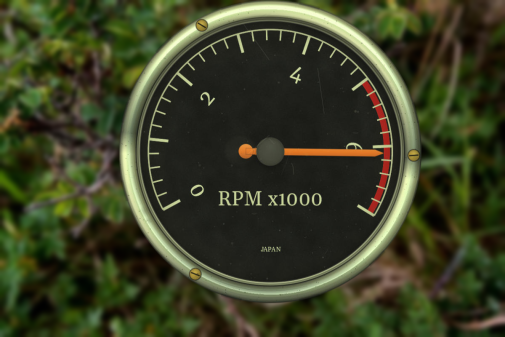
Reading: 6100 rpm
